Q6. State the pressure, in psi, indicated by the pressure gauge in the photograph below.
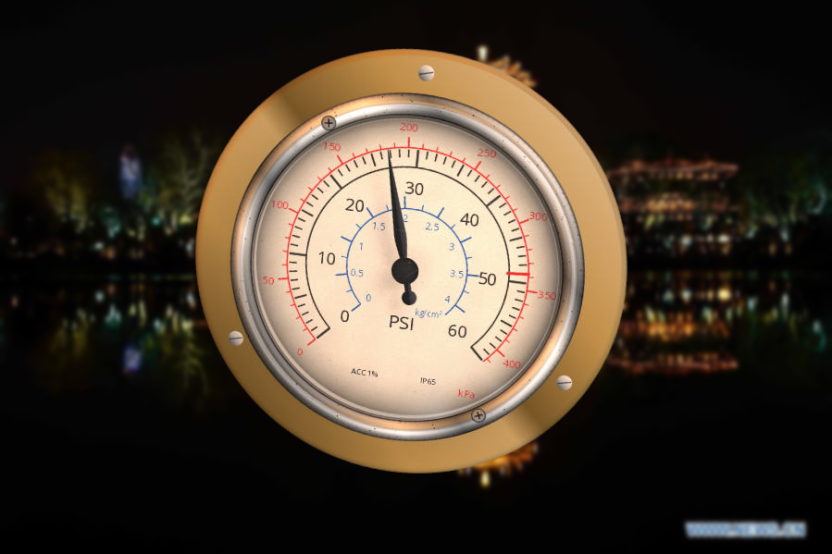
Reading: 27 psi
